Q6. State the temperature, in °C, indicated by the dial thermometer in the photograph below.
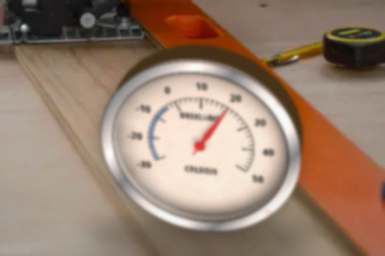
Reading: 20 °C
